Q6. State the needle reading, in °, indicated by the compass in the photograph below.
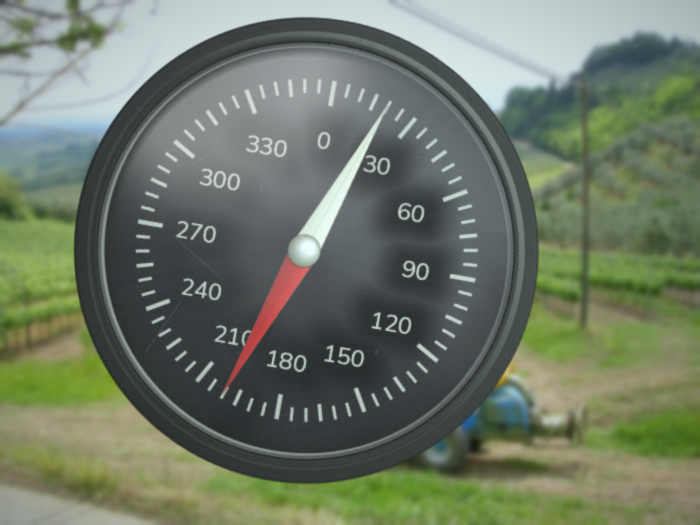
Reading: 200 °
